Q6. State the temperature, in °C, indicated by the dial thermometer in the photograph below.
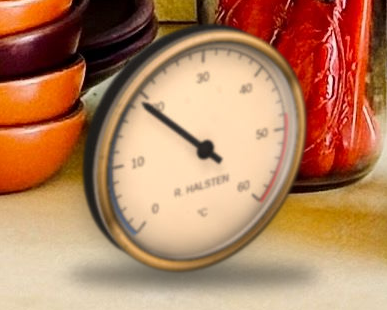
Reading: 19 °C
